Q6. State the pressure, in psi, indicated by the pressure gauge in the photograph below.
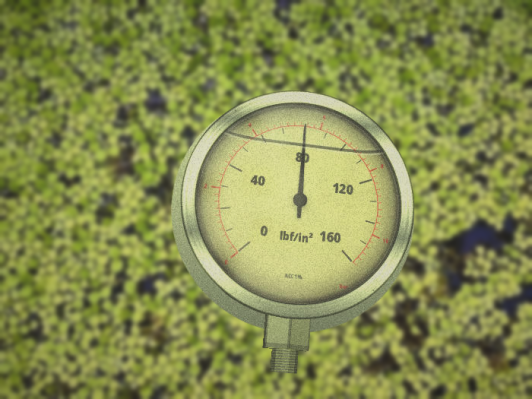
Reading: 80 psi
